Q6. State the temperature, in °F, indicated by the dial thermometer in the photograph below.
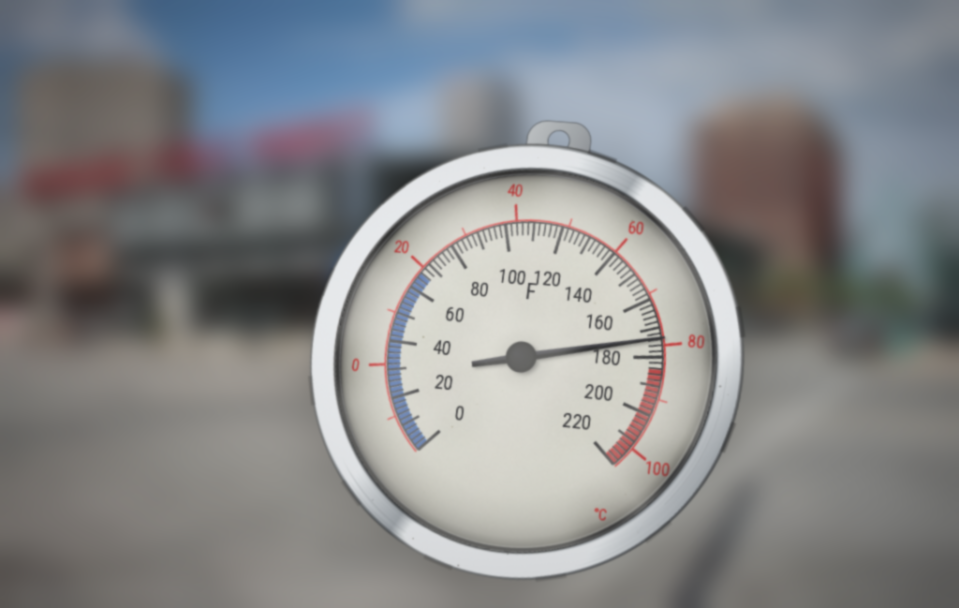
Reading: 174 °F
